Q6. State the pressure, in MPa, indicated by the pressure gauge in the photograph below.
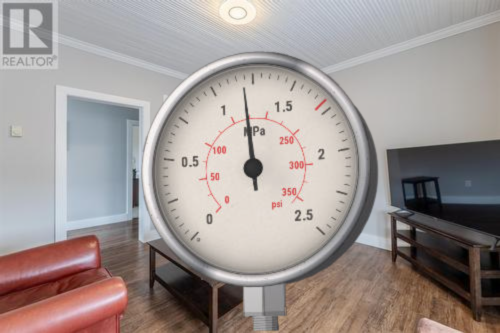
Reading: 1.2 MPa
